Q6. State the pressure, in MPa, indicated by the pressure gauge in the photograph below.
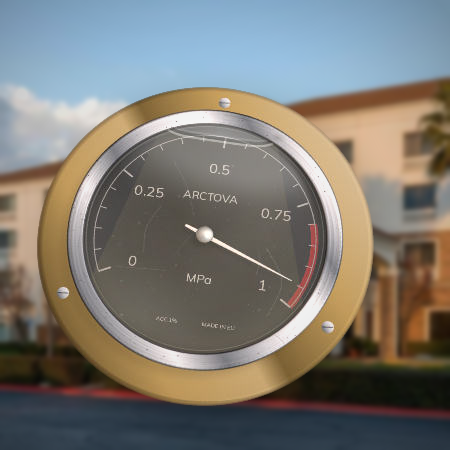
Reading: 0.95 MPa
